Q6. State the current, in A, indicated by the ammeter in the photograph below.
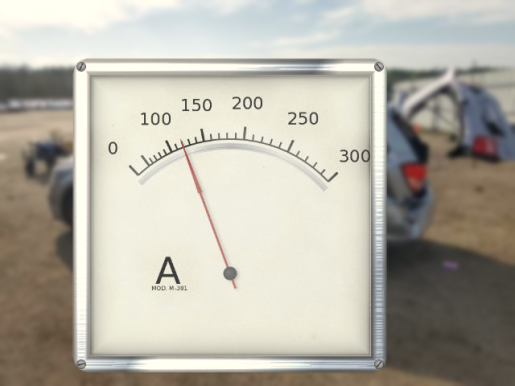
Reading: 120 A
